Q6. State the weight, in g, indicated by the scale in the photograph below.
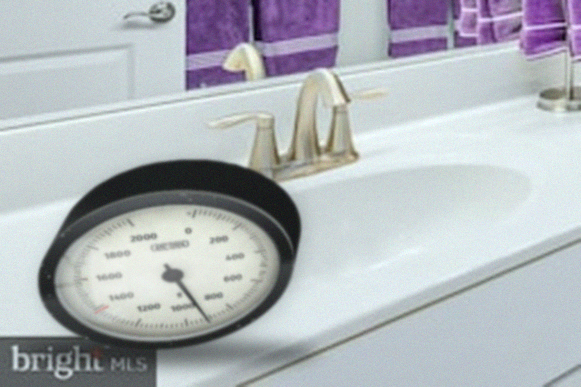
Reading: 900 g
